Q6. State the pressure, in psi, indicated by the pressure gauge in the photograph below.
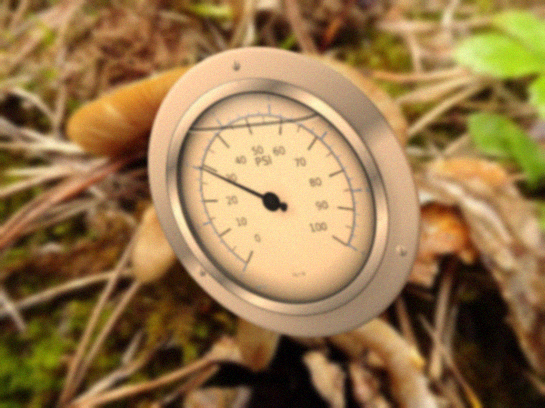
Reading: 30 psi
